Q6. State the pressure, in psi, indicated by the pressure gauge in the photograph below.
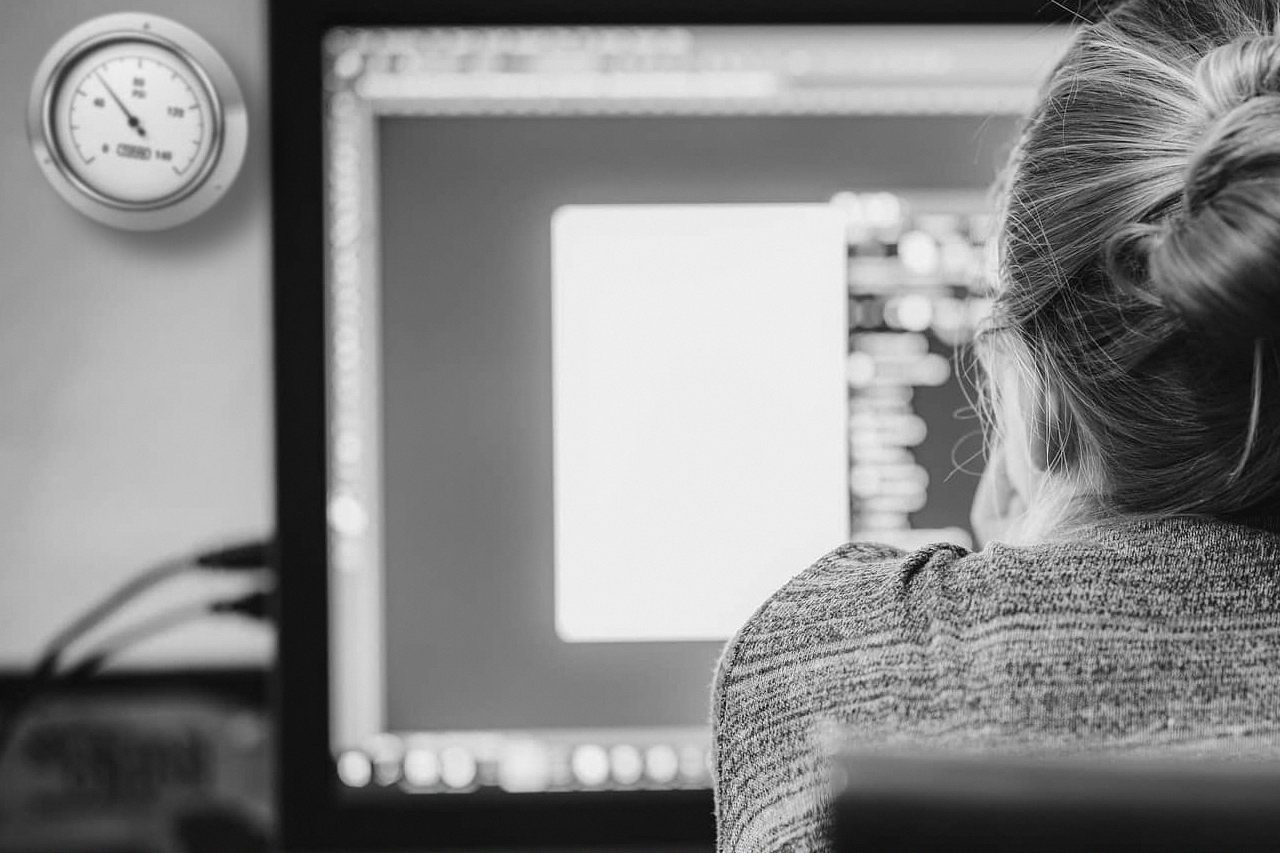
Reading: 55 psi
